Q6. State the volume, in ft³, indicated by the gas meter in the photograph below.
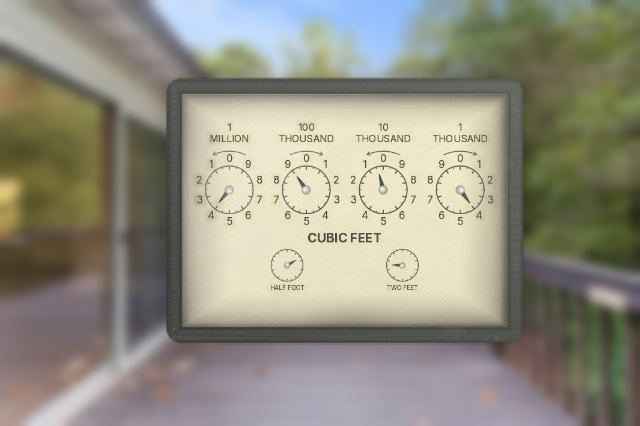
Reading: 390400 ft³
